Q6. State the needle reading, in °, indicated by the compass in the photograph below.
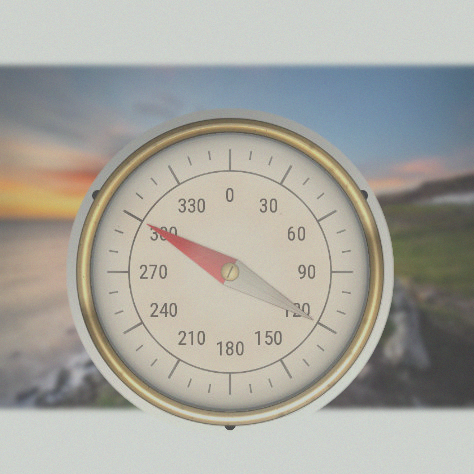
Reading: 300 °
